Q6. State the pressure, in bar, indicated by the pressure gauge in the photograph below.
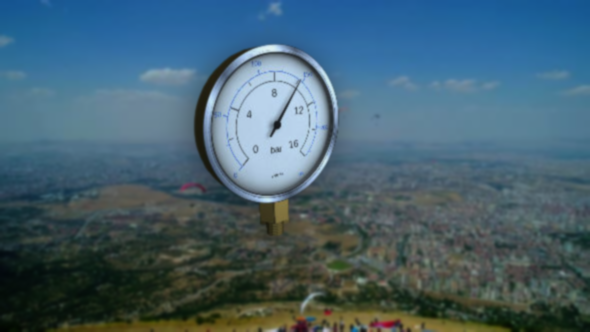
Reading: 10 bar
